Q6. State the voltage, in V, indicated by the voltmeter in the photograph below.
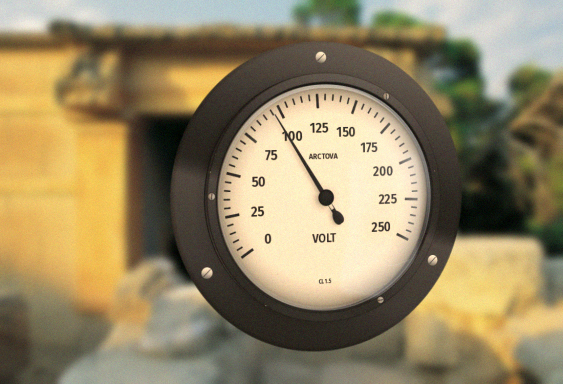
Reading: 95 V
